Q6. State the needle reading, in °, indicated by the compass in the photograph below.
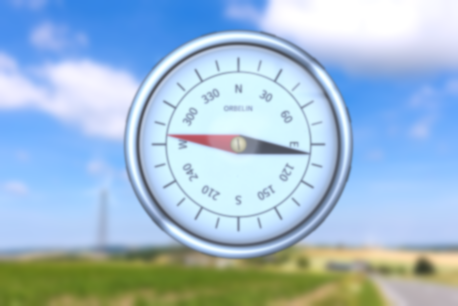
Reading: 277.5 °
